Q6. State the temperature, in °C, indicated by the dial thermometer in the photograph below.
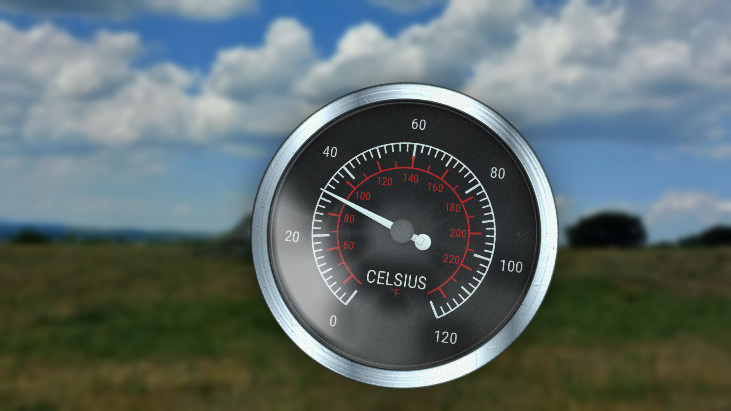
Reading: 32 °C
